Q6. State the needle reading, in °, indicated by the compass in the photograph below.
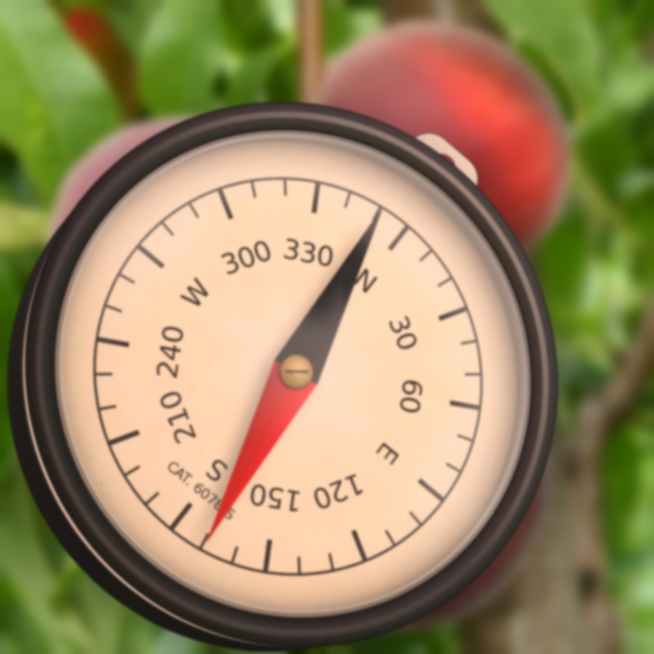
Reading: 170 °
